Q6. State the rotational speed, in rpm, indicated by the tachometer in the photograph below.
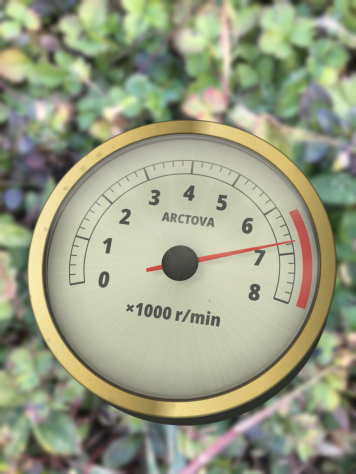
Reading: 6800 rpm
